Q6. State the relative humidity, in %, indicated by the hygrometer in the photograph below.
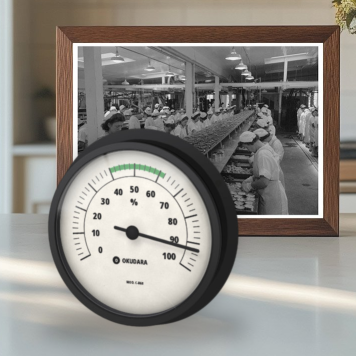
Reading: 92 %
